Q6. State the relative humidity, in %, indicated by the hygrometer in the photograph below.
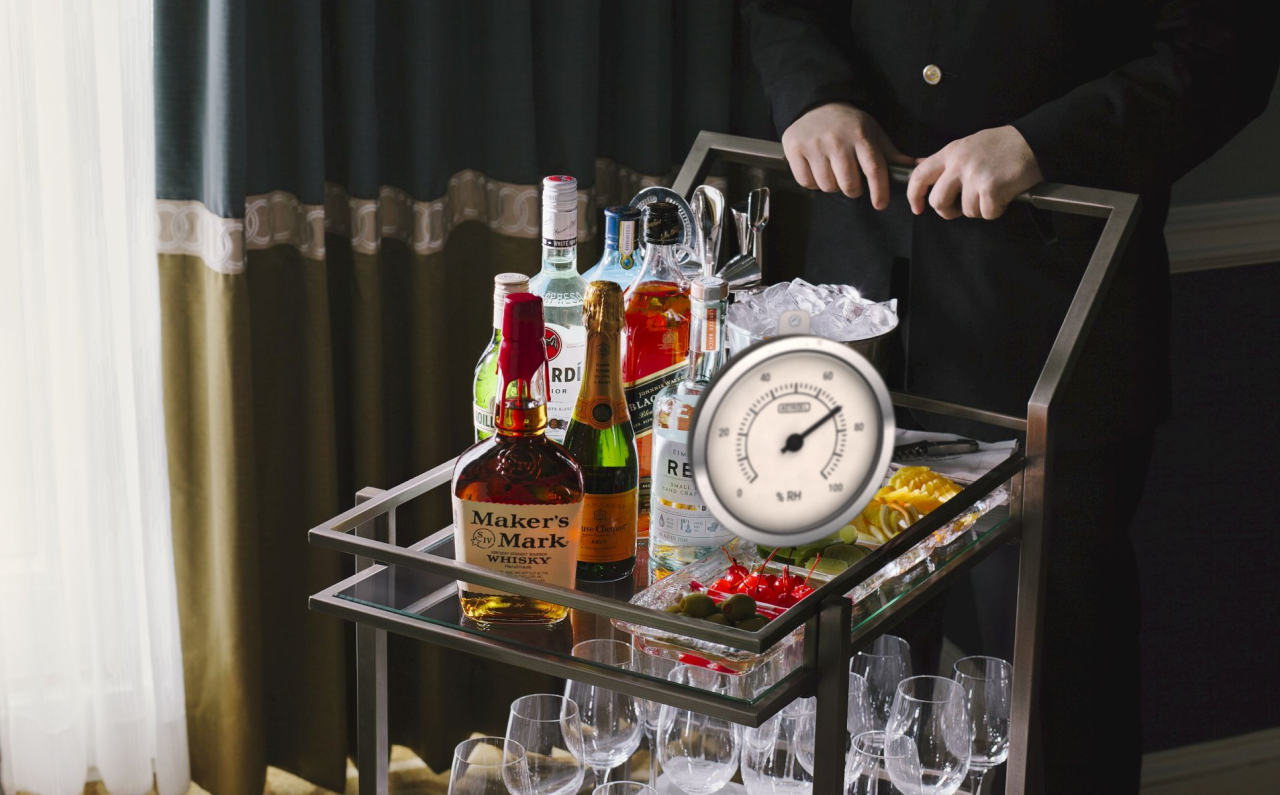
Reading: 70 %
